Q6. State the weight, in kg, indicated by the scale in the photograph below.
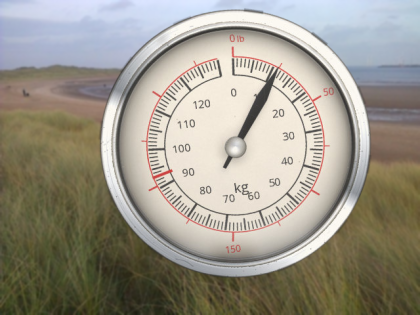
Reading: 11 kg
